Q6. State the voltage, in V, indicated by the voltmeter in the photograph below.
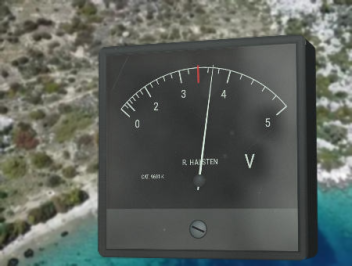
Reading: 3.7 V
